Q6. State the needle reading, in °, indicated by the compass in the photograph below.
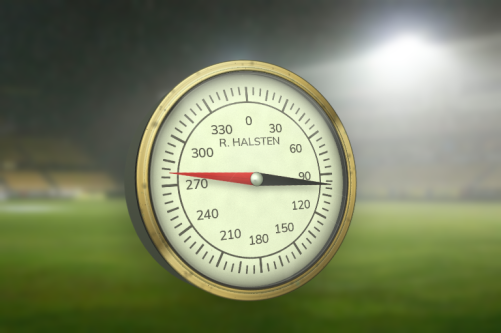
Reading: 277.5 °
